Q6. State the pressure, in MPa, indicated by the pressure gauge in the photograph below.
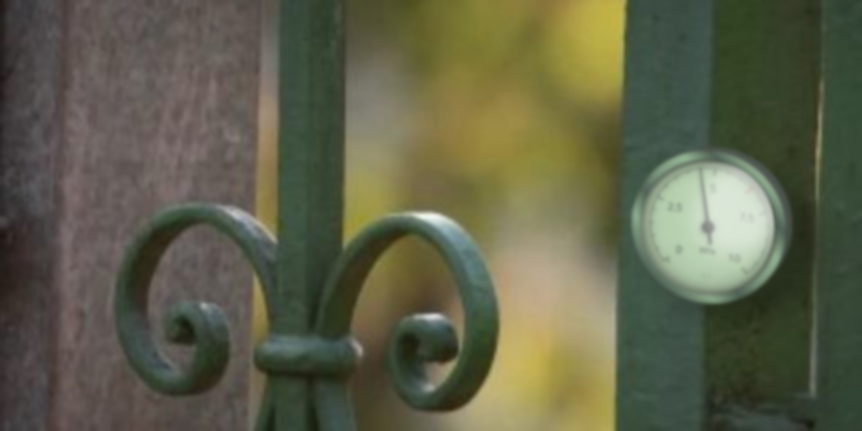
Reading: 4.5 MPa
